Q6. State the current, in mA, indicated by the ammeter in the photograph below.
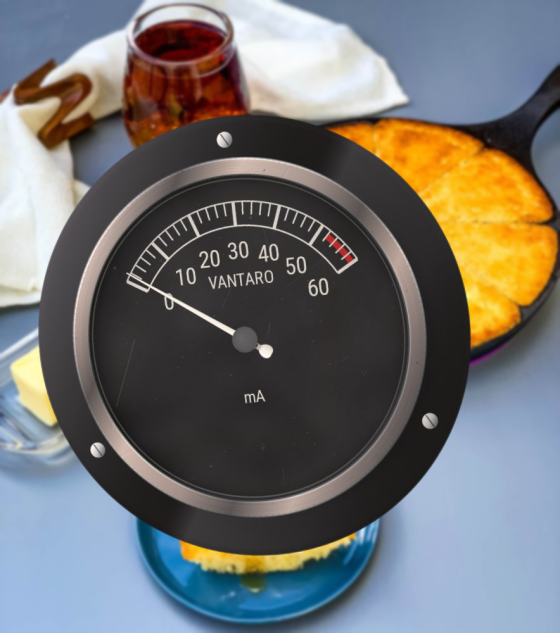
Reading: 2 mA
